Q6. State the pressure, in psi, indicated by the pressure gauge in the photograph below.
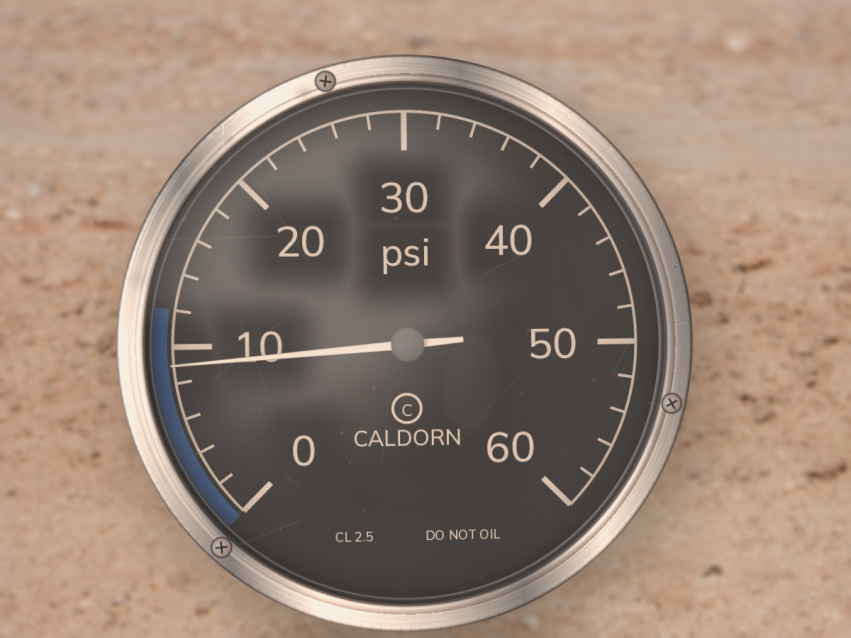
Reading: 9 psi
